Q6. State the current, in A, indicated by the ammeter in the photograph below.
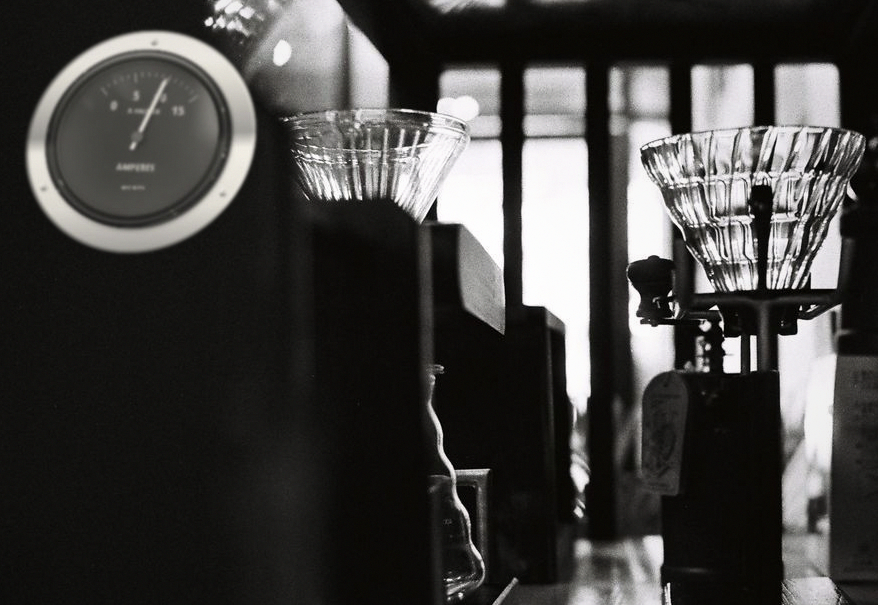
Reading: 10 A
